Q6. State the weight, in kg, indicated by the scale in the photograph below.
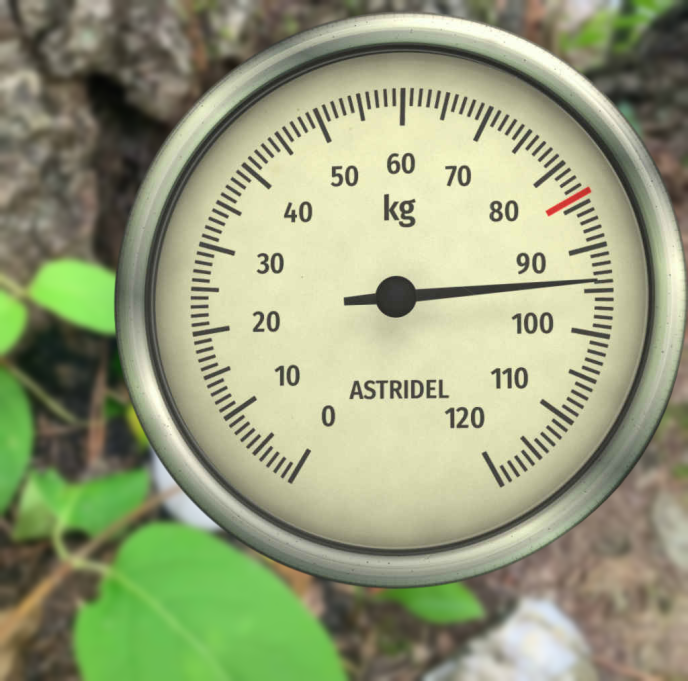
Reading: 94 kg
